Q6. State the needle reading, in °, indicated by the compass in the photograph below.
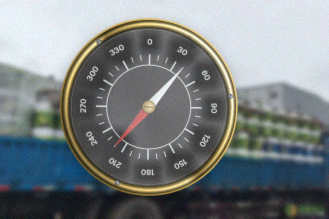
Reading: 220 °
